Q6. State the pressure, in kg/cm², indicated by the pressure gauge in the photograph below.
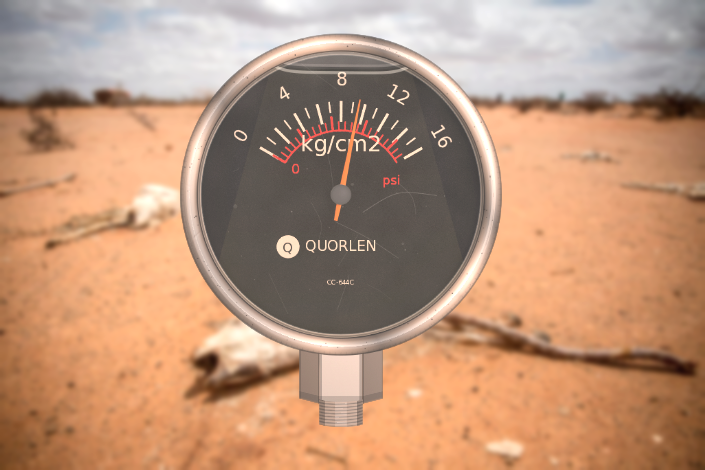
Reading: 9.5 kg/cm²
